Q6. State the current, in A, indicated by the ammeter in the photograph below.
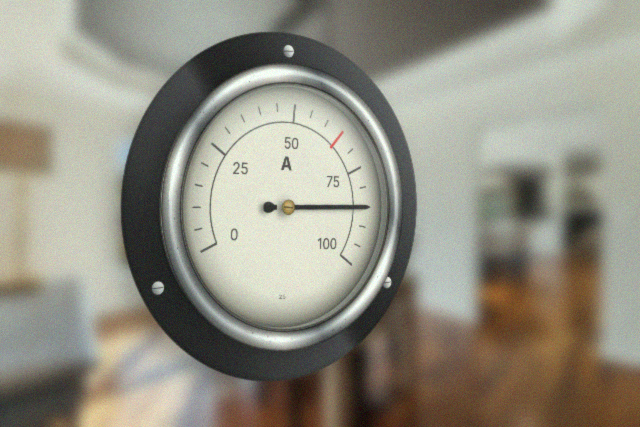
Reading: 85 A
